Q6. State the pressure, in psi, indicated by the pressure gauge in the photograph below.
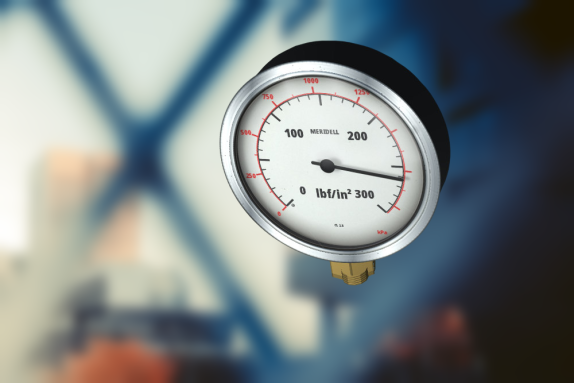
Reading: 260 psi
